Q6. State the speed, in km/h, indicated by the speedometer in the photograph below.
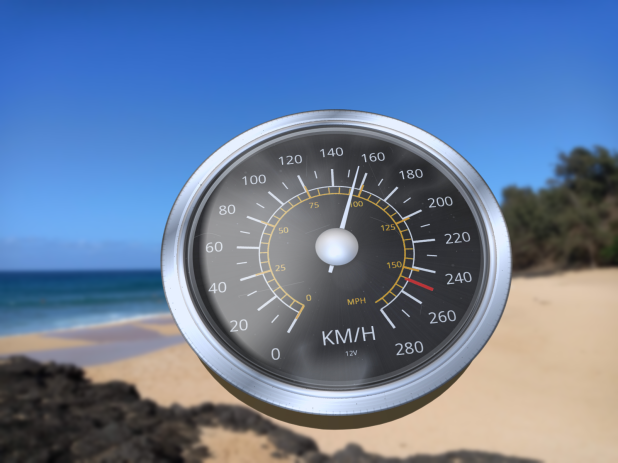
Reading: 155 km/h
